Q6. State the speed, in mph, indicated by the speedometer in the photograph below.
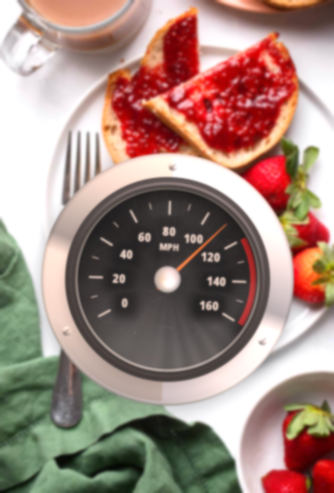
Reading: 110 mph
